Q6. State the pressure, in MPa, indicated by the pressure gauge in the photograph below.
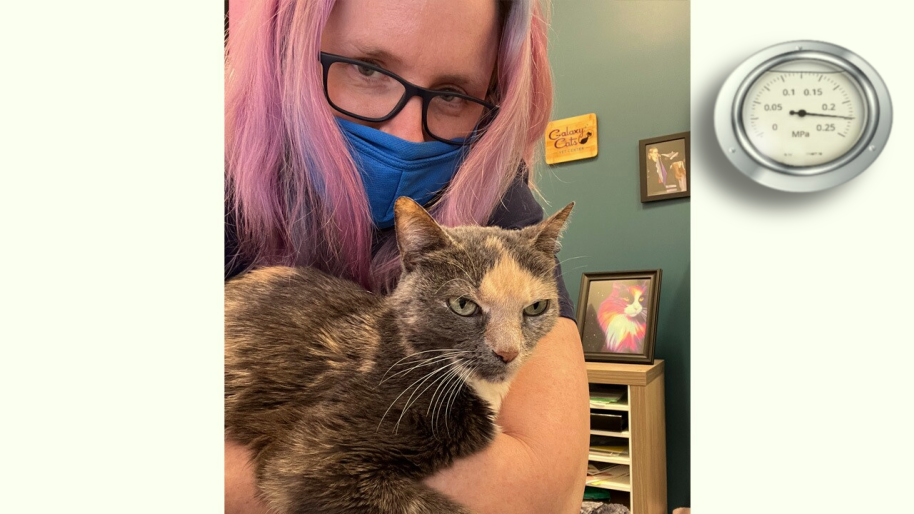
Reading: 0.225 MPa
